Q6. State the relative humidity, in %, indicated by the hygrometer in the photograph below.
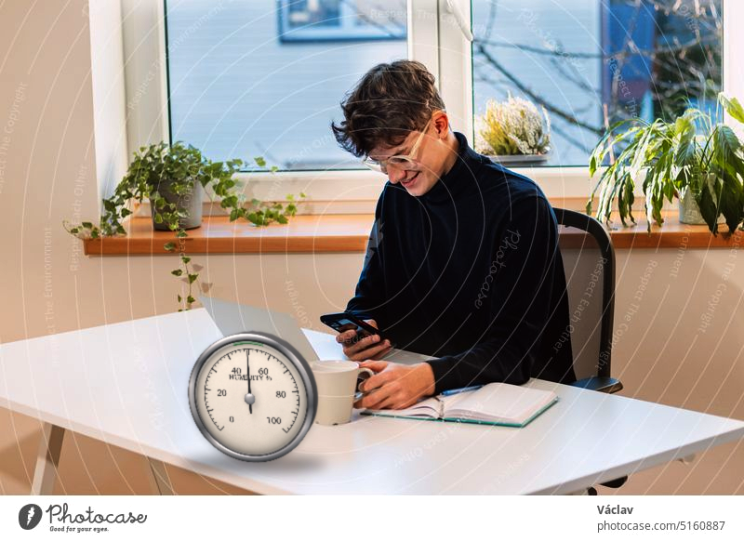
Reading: 50 %
